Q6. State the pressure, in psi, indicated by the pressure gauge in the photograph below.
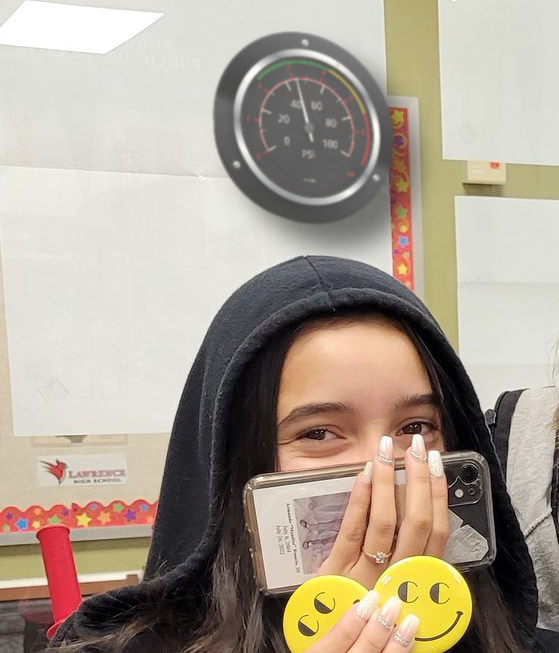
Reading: 45 psi
